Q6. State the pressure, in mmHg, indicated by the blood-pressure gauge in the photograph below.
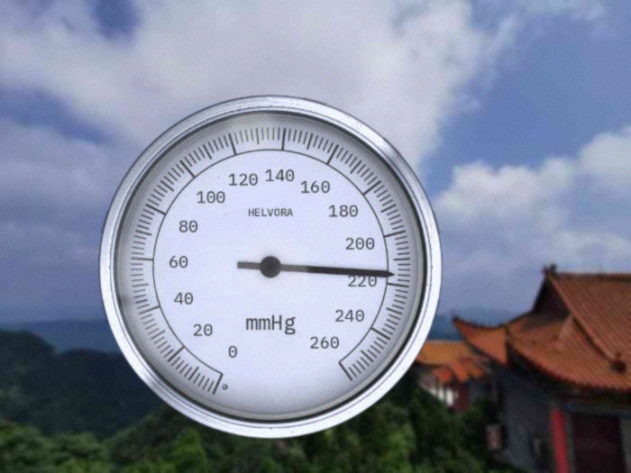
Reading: 216 mmHg
